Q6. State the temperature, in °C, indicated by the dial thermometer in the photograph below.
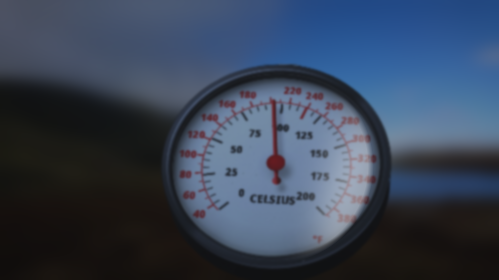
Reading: 95 °C
